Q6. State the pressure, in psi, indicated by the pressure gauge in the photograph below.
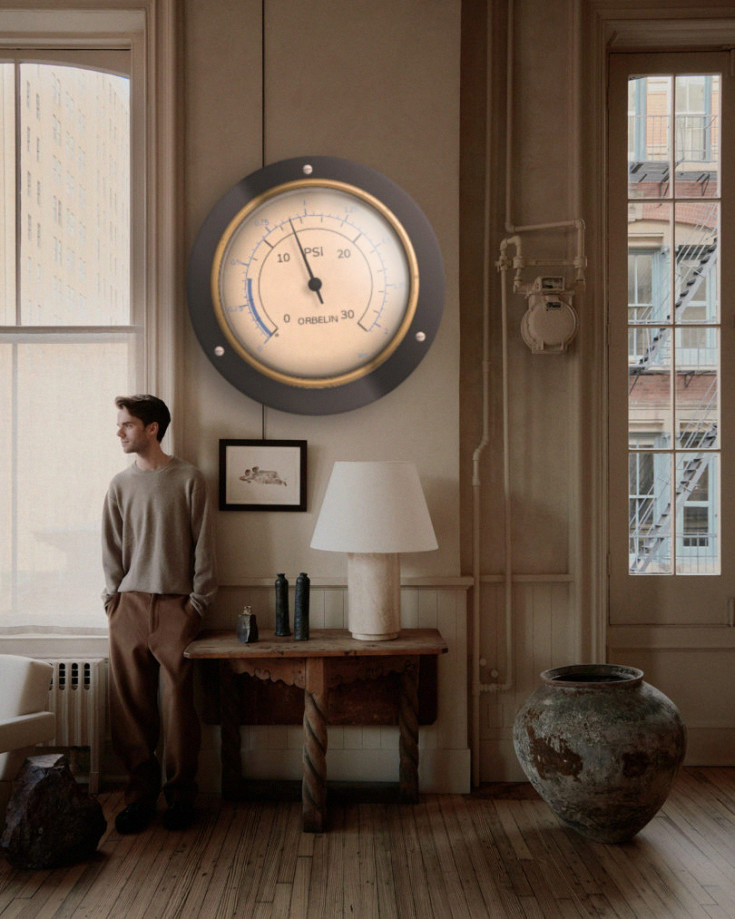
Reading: 13 psi
